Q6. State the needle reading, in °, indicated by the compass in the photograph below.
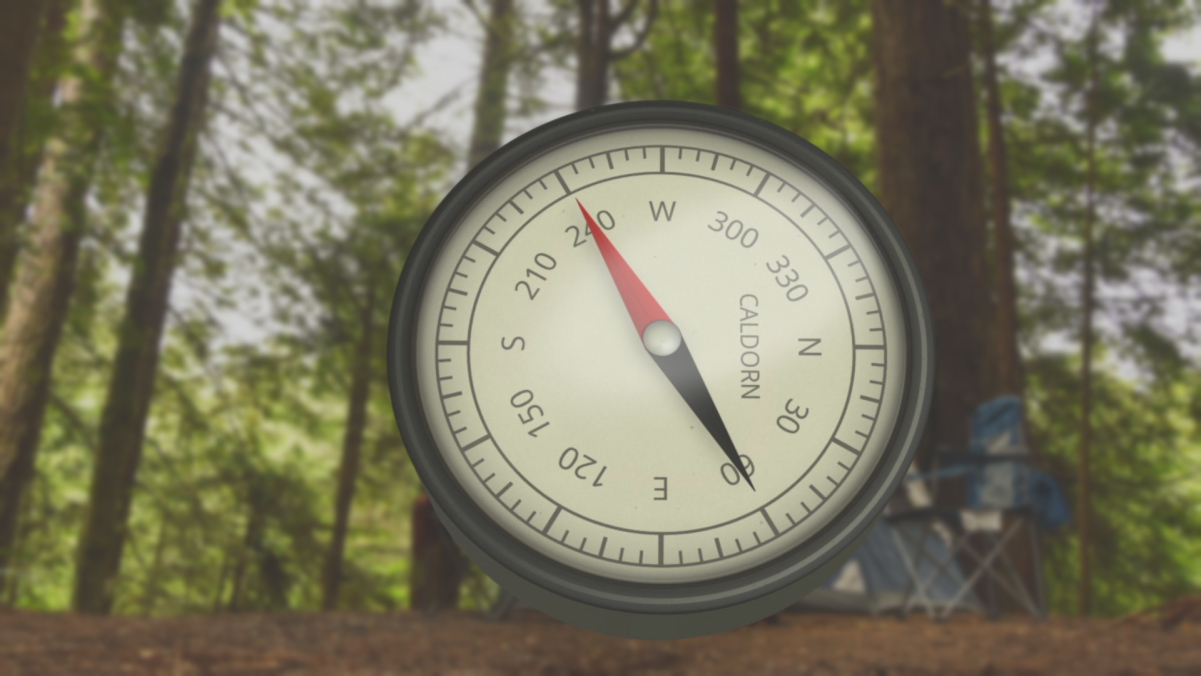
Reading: 240 °
